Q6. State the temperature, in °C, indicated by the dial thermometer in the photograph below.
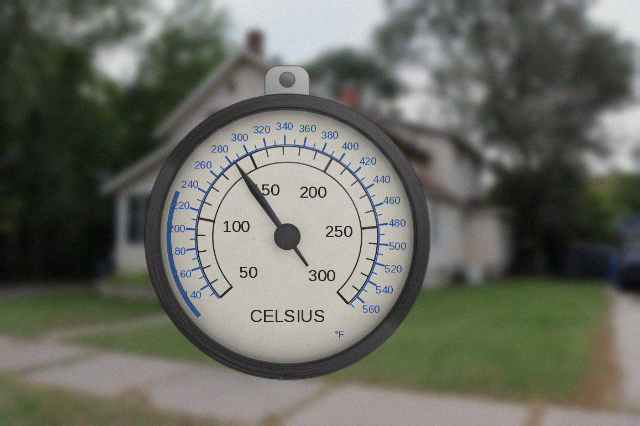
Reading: 140 °C
